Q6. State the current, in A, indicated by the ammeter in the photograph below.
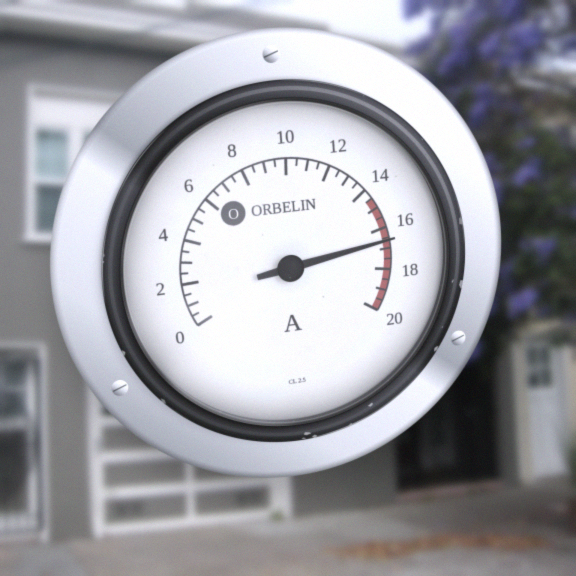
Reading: 16.5 A
